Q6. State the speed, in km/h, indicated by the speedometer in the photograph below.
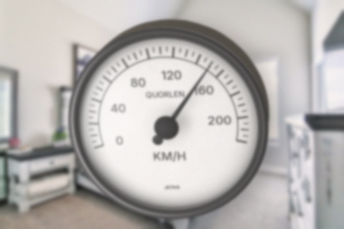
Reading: 150 km/h
